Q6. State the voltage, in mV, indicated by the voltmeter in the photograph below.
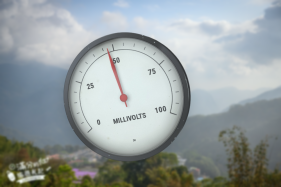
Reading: 47.5 mV
